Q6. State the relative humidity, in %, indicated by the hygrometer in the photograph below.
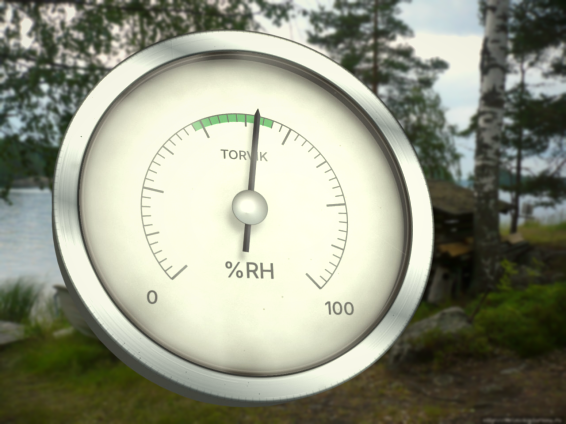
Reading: 52 %
